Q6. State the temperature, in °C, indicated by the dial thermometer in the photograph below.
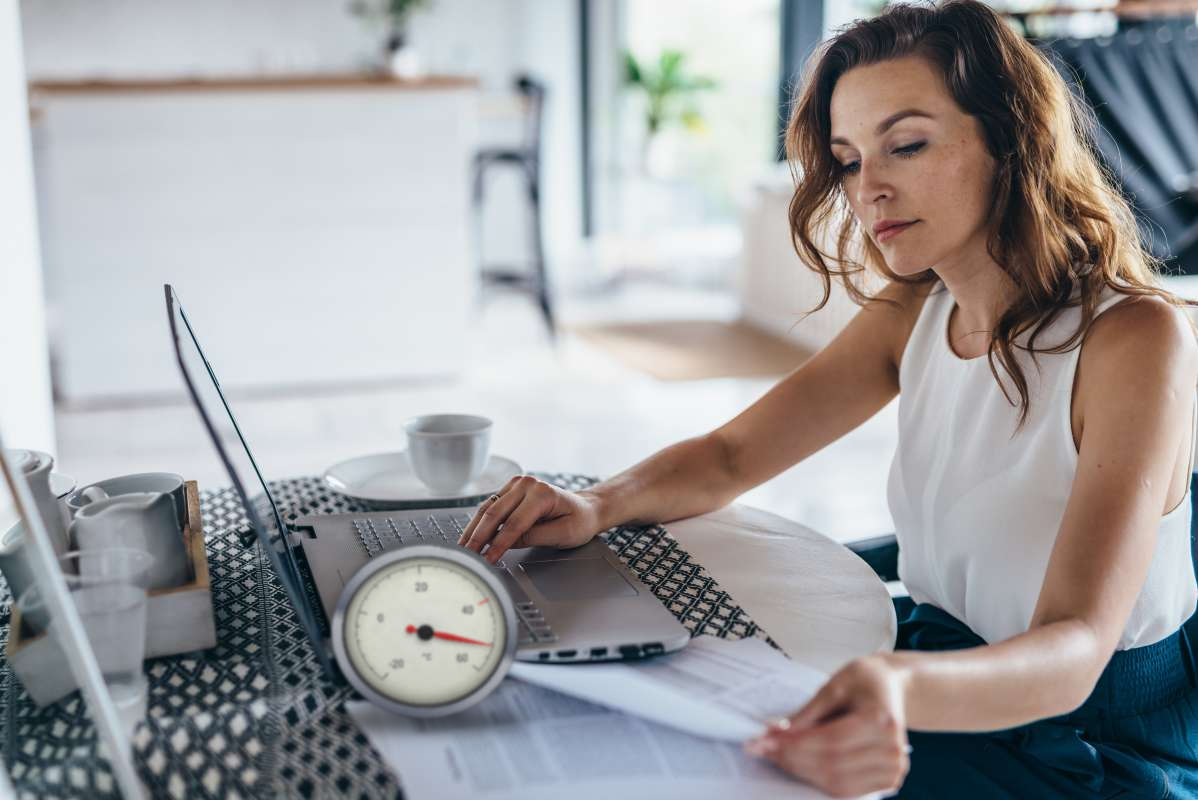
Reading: 52 °C
